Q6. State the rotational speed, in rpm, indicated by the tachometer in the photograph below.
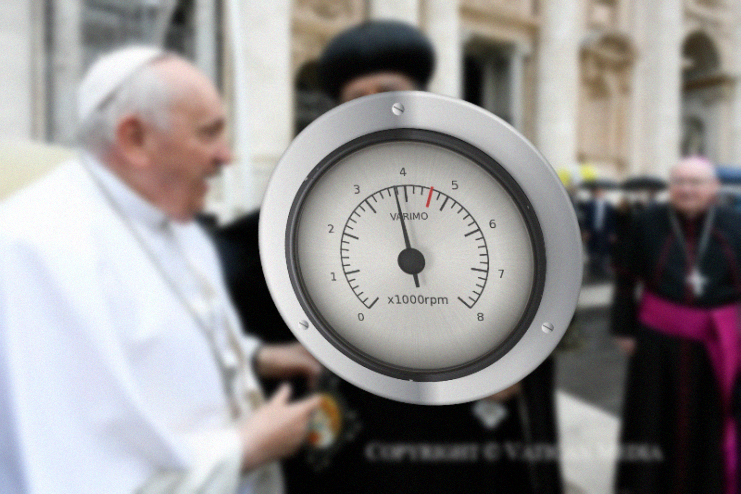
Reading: 3800 rpm
